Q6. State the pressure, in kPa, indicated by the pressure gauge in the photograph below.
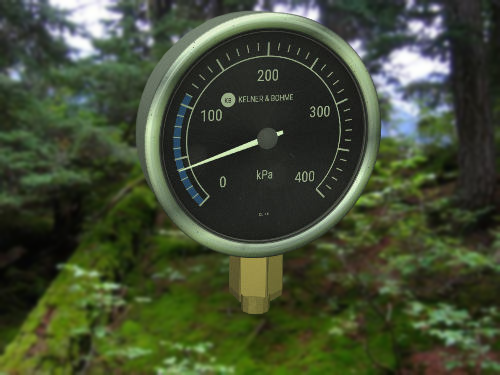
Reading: 40 kPa
